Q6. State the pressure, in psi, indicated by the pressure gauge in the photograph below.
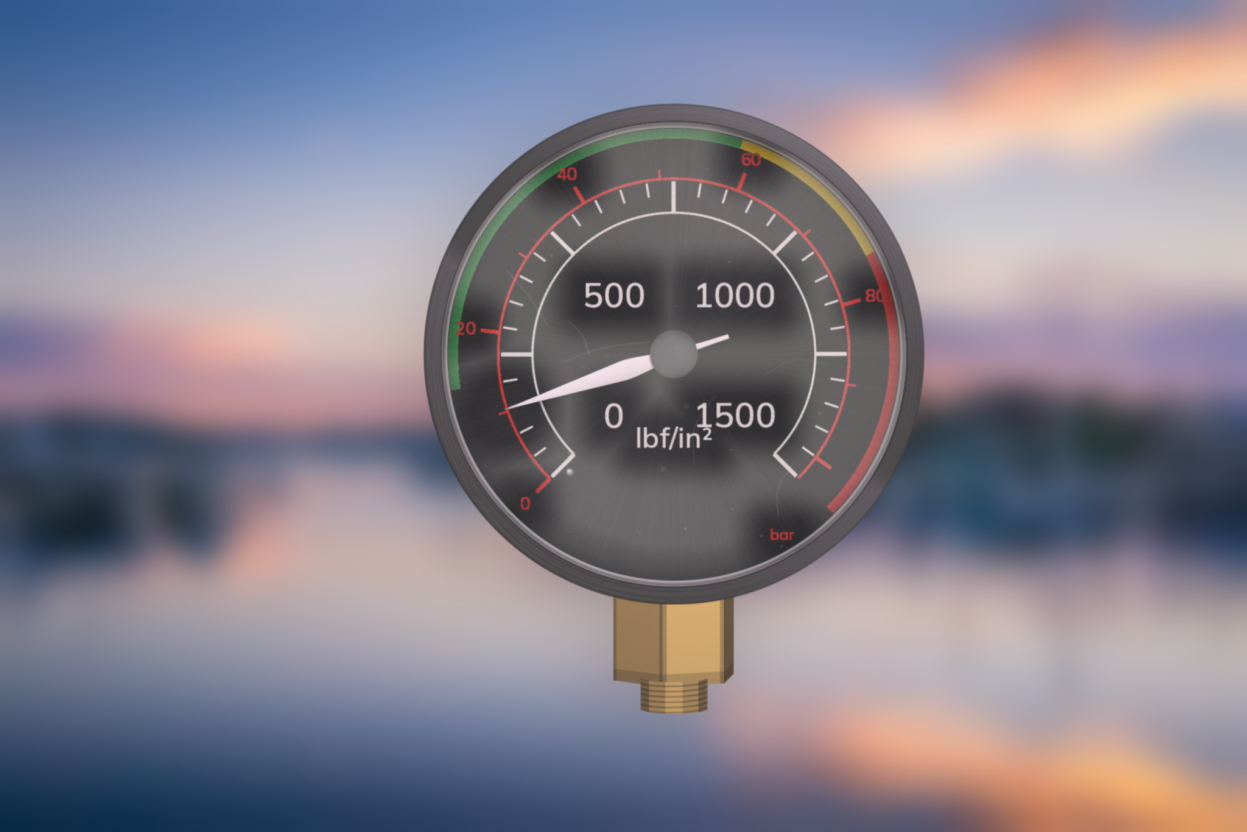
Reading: 150 psi
